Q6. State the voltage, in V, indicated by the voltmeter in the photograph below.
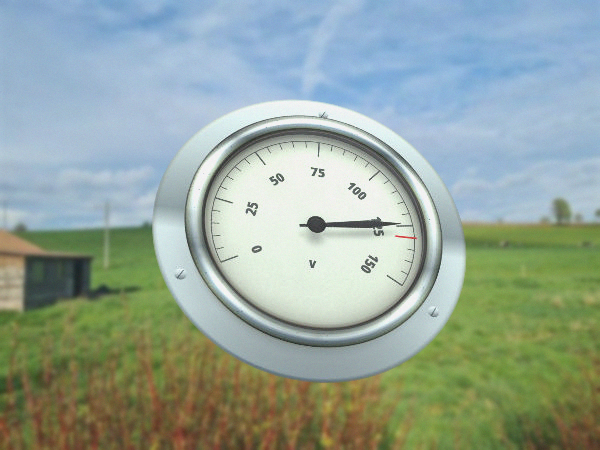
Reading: 125 V
